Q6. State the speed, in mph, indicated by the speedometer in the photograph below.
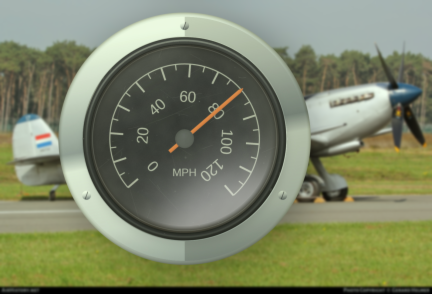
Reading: 80 mph
